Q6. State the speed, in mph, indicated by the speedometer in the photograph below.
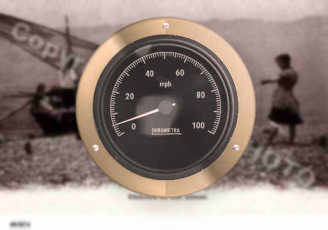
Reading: 5 mph
